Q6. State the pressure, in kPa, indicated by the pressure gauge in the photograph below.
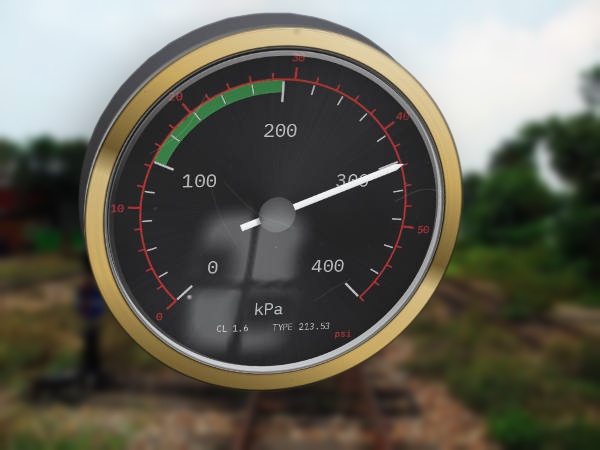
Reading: 300 kPa
